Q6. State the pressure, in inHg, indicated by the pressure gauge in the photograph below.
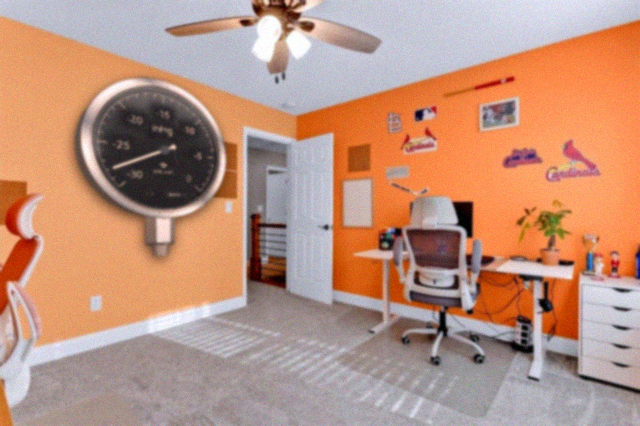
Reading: -28 inHg
